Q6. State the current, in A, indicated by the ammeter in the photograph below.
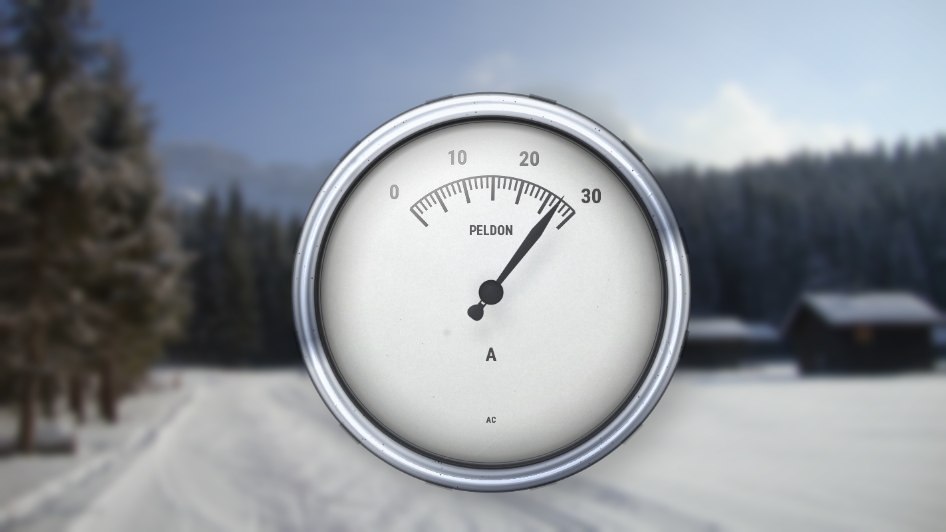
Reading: 27 A
